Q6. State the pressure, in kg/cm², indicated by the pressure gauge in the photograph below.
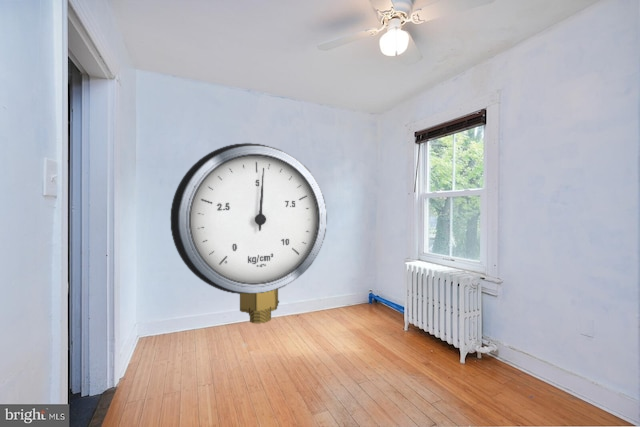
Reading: 5.25 kg/cm²
